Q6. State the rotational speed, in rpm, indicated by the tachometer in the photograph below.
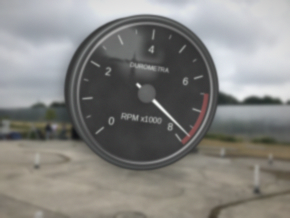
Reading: 7750 rpm
